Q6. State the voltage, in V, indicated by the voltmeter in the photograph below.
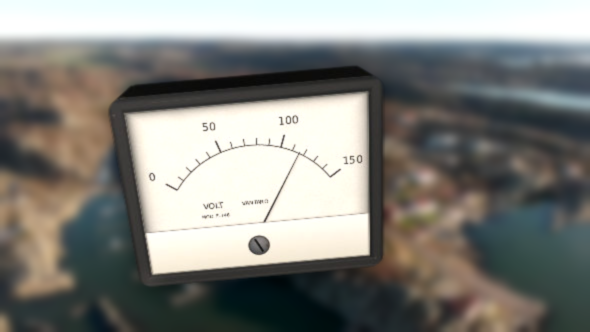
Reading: 115 V
